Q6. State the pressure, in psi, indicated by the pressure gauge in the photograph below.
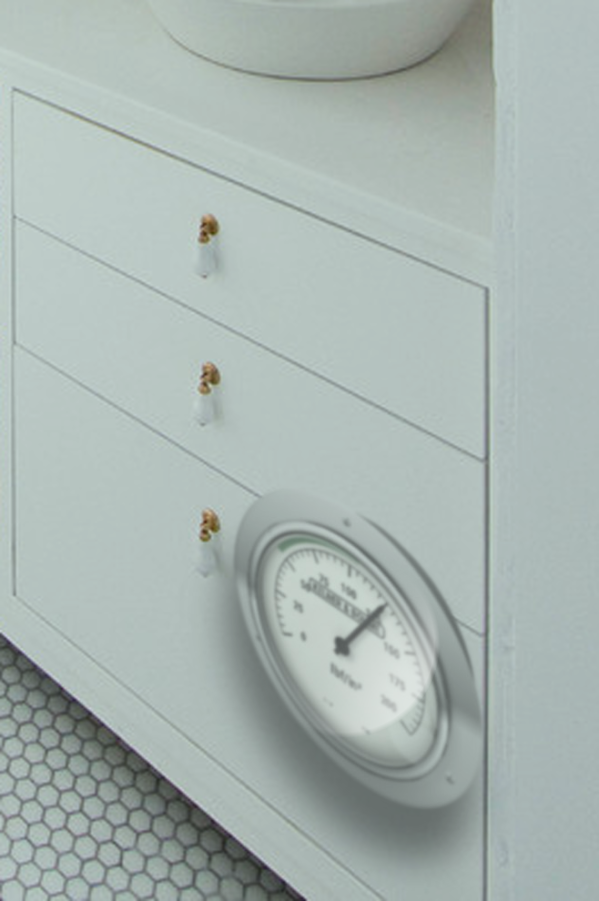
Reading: 125 psi
